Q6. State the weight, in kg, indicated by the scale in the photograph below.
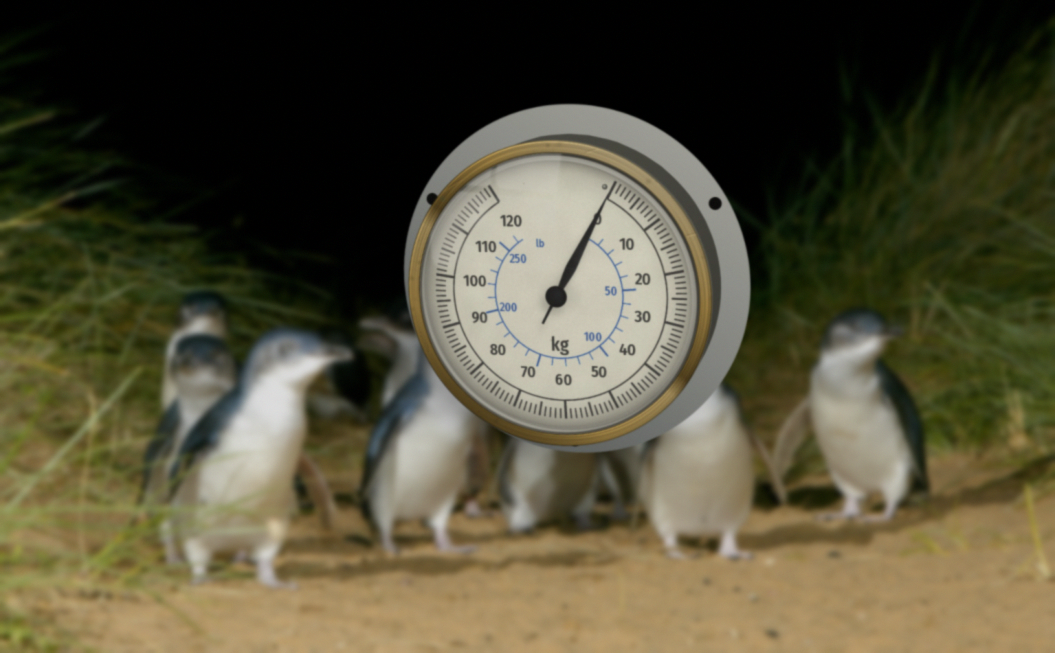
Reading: 0 kg
